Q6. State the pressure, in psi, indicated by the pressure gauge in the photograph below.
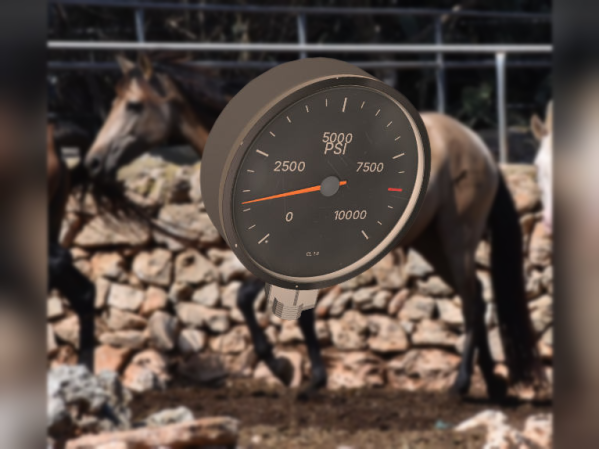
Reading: 1250 psi
